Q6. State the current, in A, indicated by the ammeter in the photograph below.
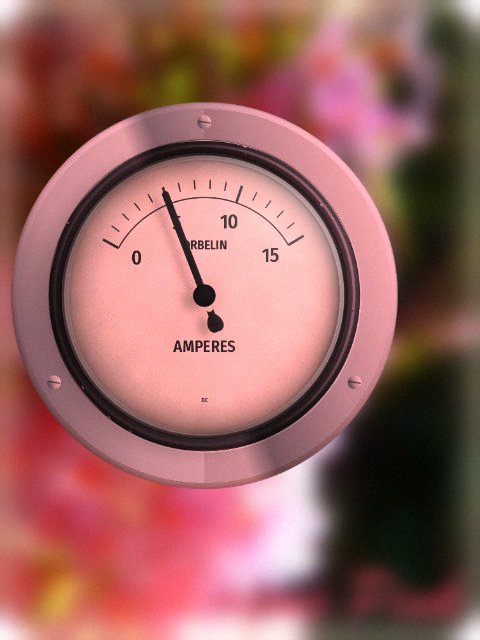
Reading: 5 A
